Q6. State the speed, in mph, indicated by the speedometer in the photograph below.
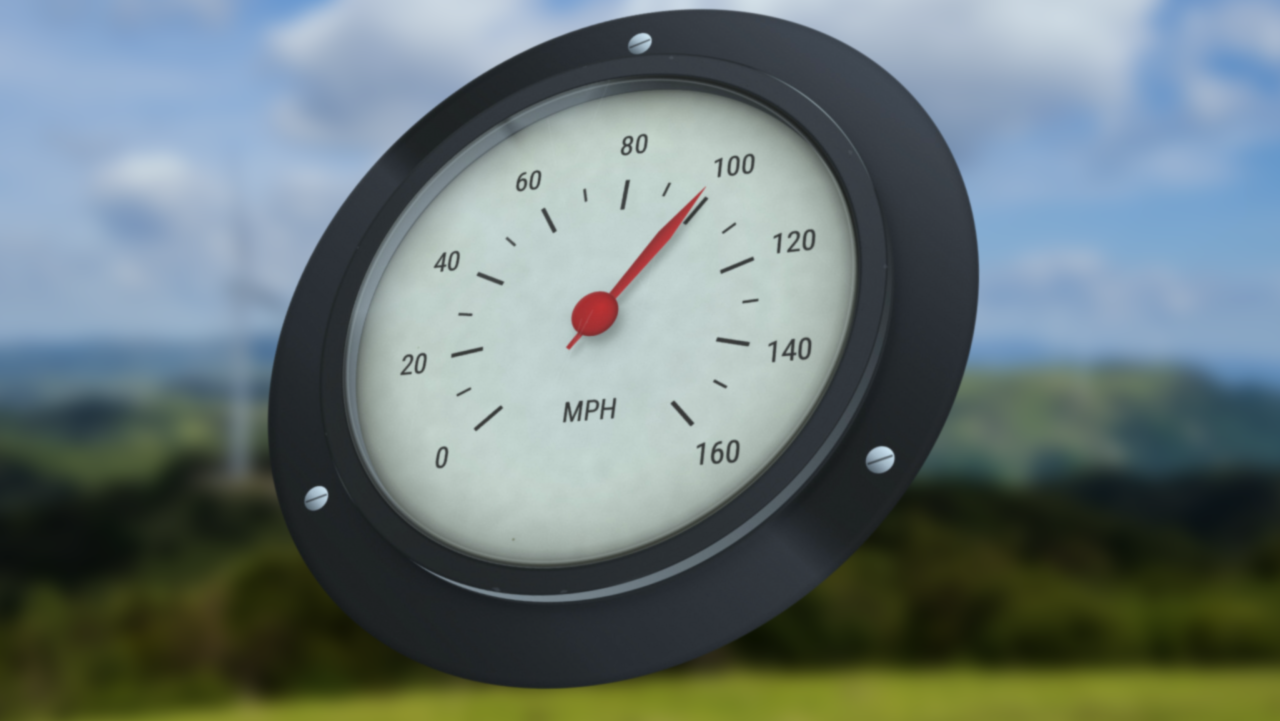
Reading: 100 mph
